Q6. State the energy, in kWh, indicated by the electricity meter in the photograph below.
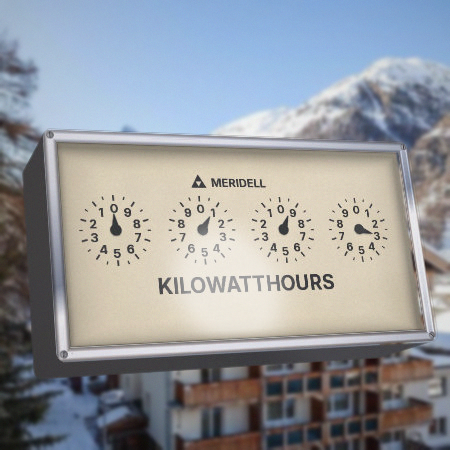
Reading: 93 kWh
